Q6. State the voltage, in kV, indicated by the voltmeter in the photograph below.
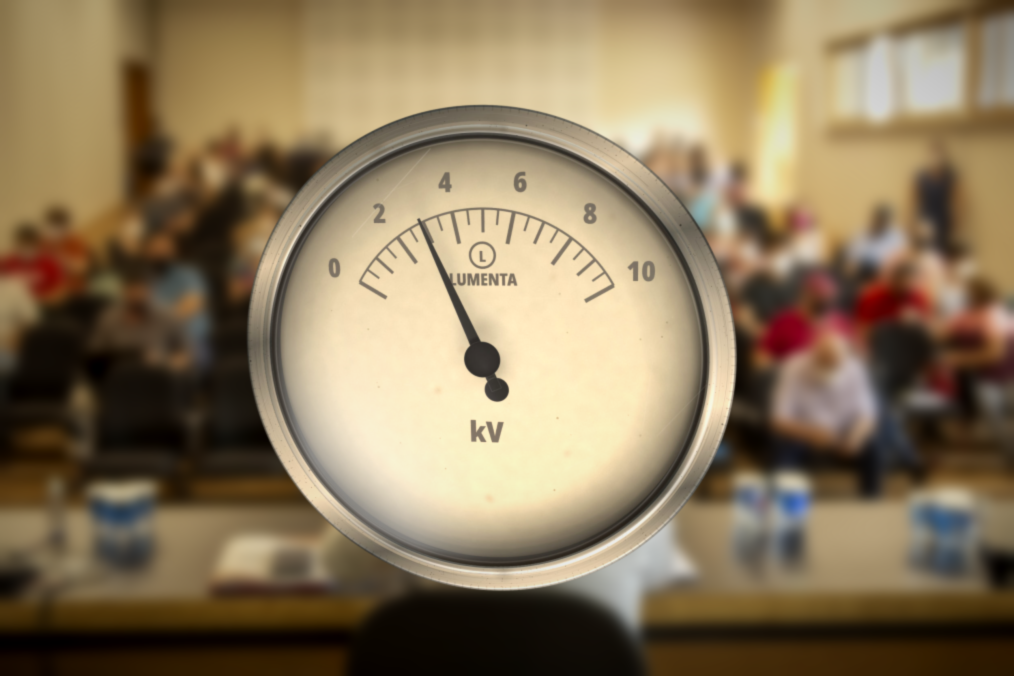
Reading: 3 kV
